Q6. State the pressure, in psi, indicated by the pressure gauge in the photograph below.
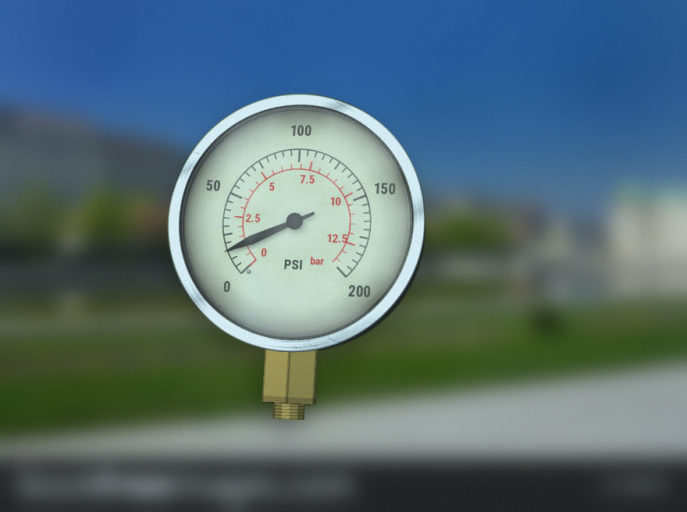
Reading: 15 psi
